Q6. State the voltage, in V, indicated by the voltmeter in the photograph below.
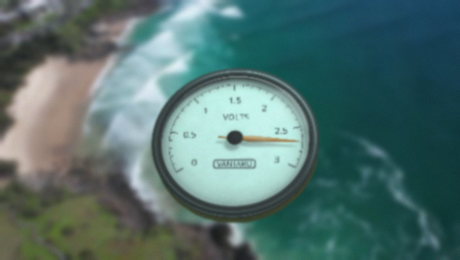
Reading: 2.7 V
